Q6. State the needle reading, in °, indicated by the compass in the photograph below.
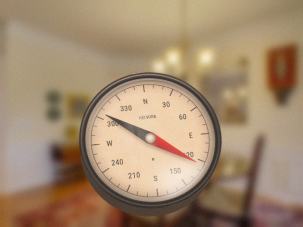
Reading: 125 °
